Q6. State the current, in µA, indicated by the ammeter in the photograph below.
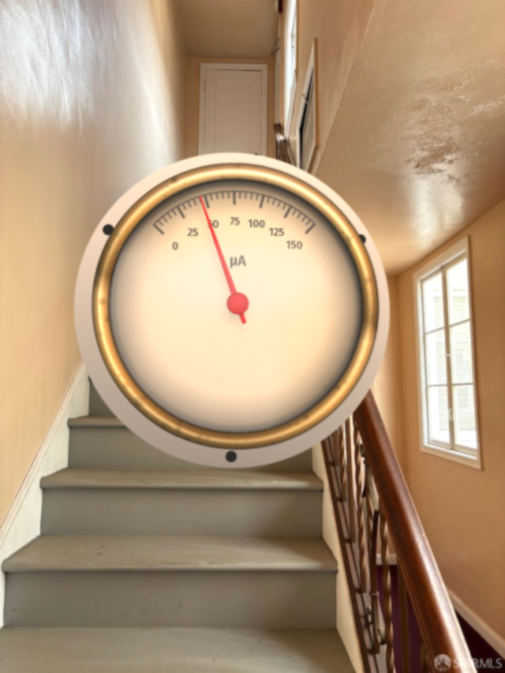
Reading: 45 µA
